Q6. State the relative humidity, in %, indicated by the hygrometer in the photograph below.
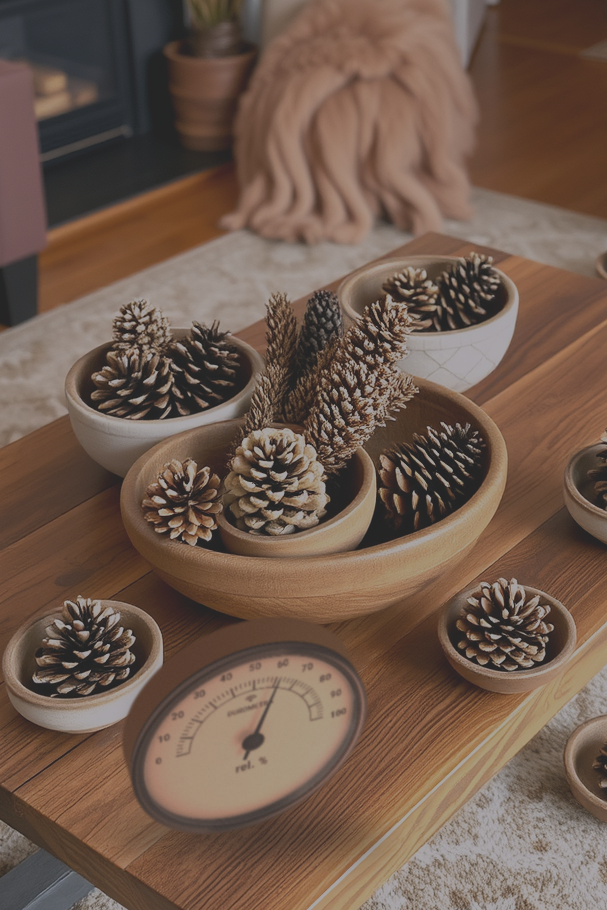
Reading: 60 %
